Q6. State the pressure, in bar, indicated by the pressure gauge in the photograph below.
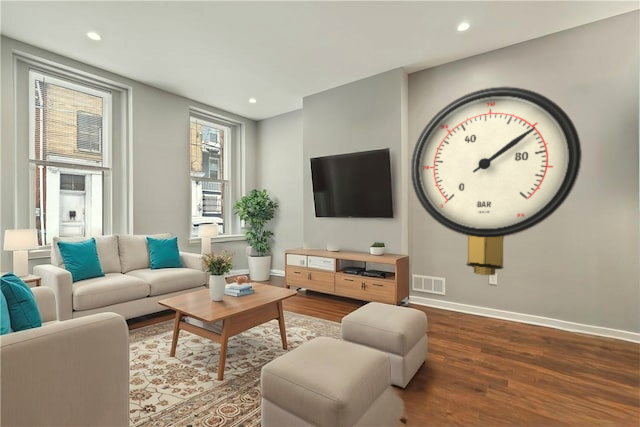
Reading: 70 bar
